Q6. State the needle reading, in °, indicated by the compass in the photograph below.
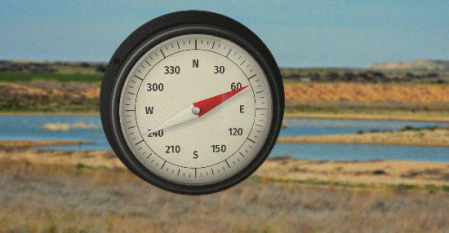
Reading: 65 °
